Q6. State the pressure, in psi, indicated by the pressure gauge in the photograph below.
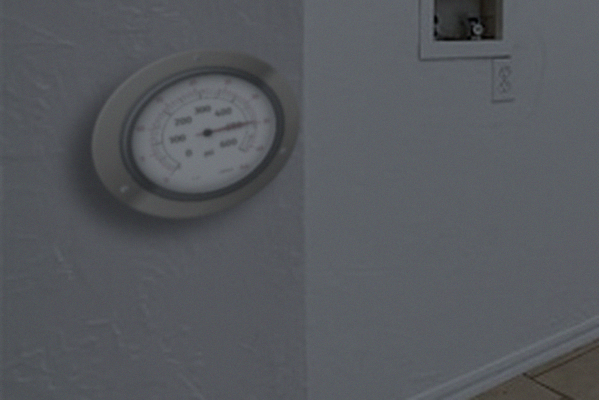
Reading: 500 psi
